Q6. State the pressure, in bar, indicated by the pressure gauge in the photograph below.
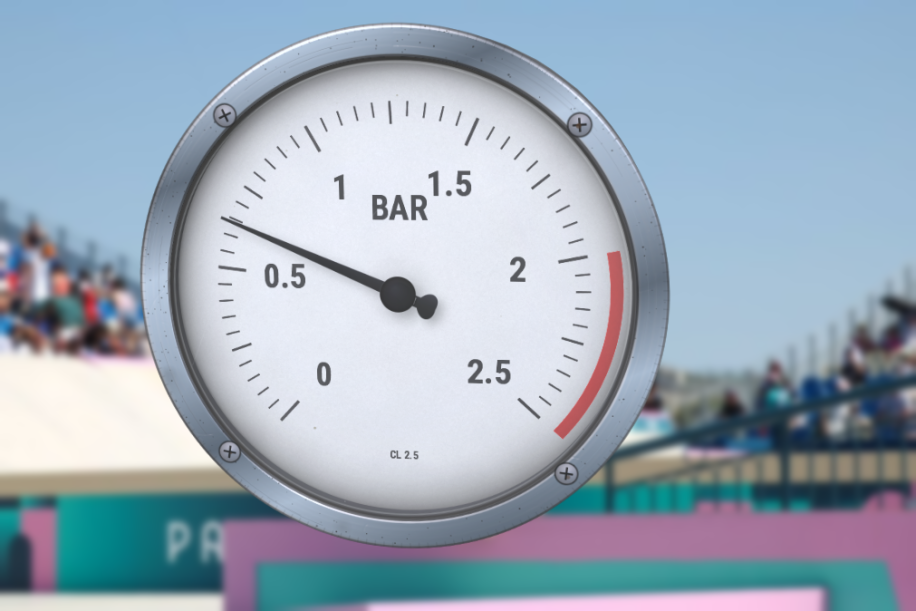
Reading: 0.65 bar
